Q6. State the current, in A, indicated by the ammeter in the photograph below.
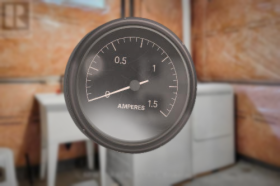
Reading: 0 A
